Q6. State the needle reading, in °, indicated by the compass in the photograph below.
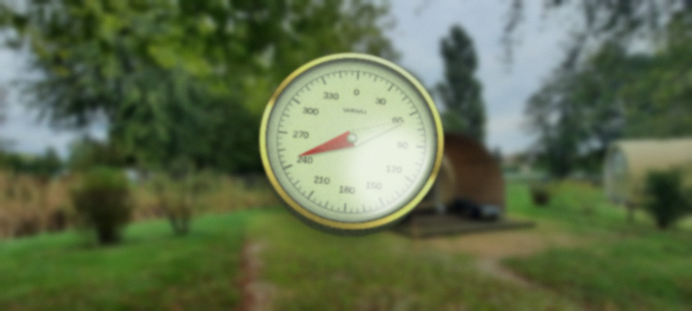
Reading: 245 °
